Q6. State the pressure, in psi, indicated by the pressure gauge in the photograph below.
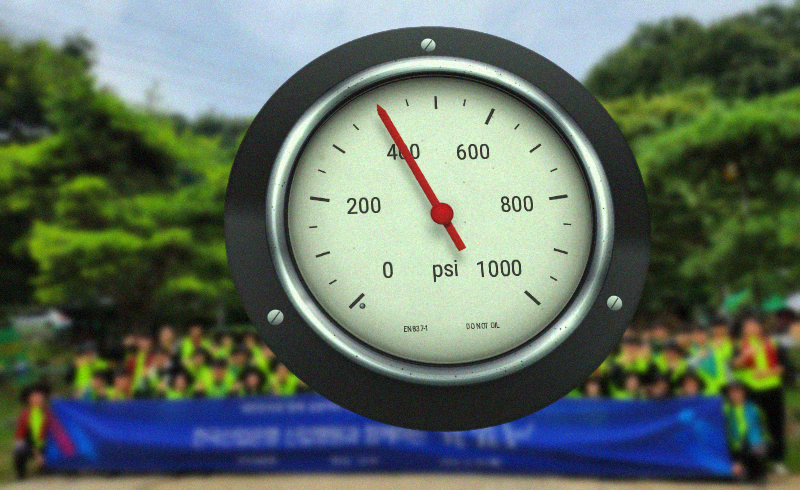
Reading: 400 psi
